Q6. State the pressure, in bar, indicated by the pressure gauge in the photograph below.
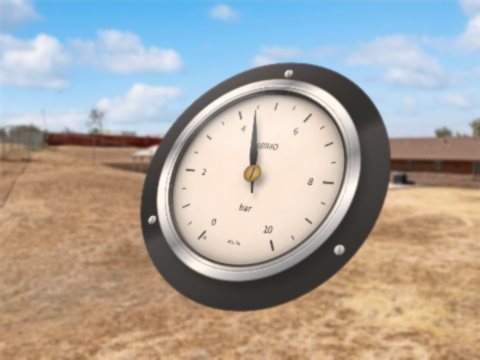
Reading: 4.5 bar
